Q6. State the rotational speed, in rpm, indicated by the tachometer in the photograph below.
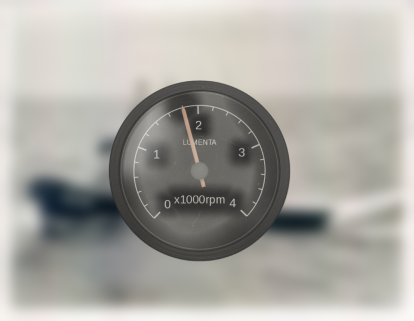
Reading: 1800 rpm
